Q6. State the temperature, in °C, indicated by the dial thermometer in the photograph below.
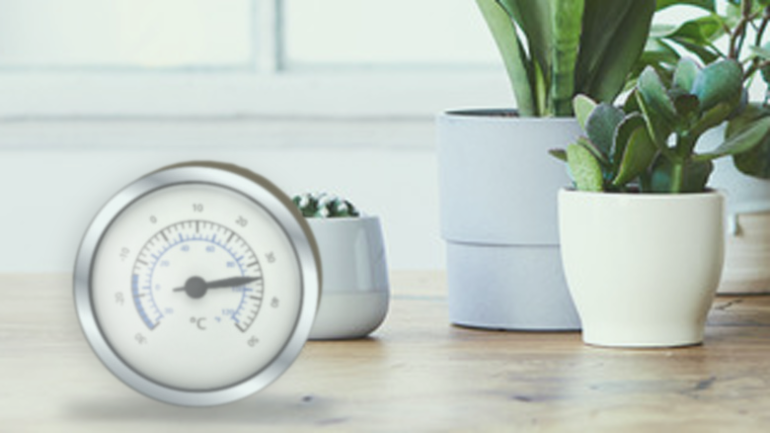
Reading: 34 °C
